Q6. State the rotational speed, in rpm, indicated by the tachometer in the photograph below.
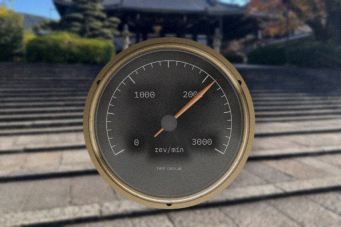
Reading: 2100 rpm
